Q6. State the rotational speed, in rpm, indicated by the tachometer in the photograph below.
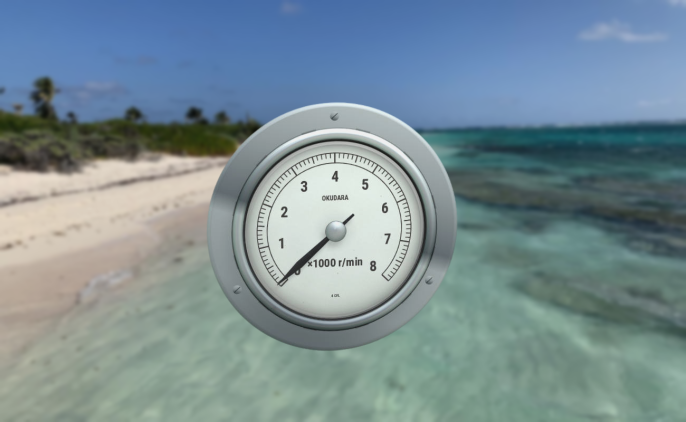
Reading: 100 rpm
